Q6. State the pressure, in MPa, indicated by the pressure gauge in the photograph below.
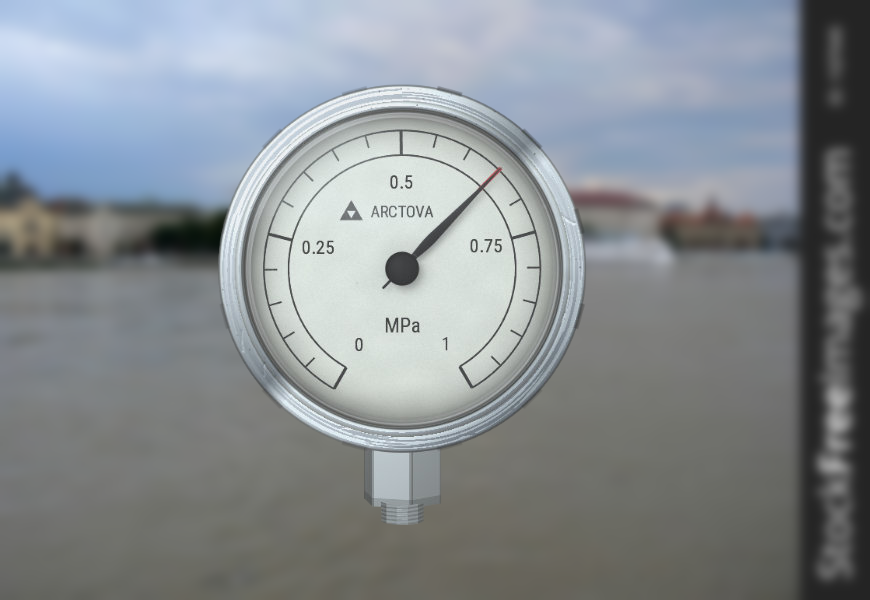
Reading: 0.65 MPa
